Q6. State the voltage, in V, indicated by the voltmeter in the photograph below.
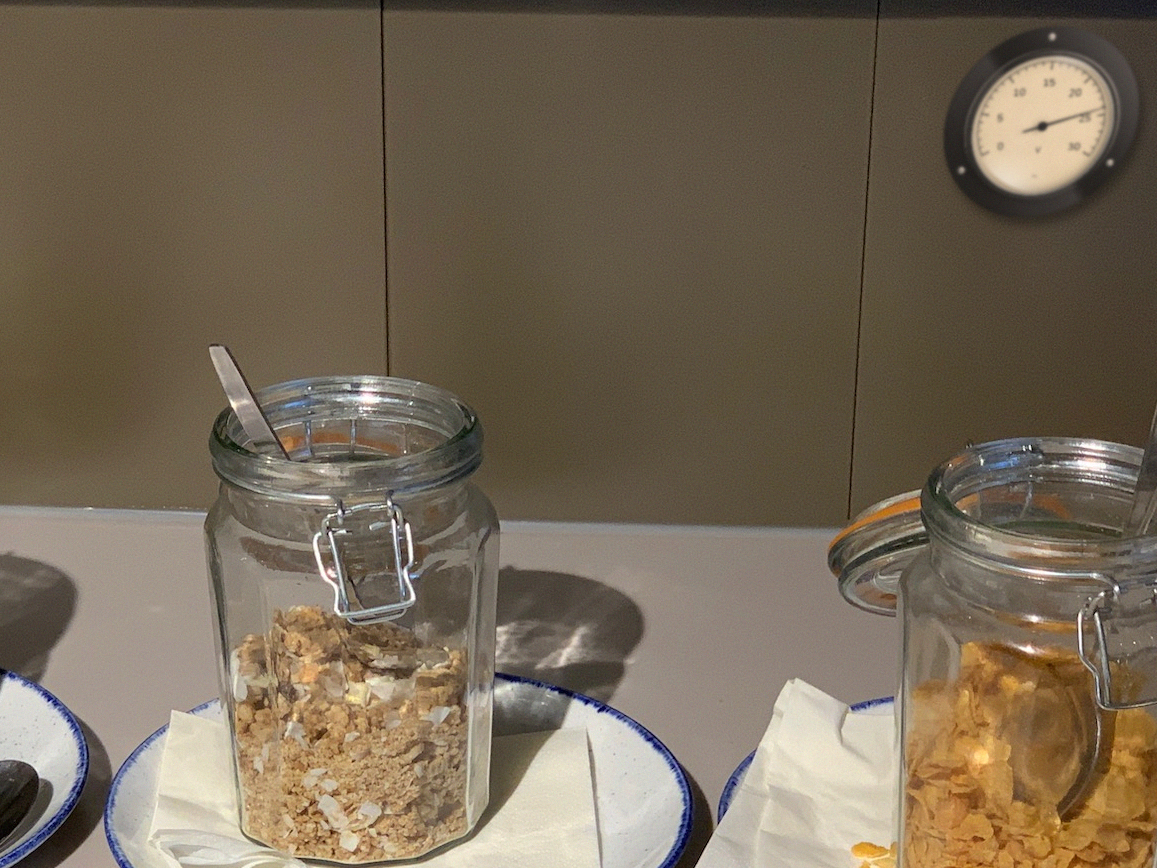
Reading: 24 V
